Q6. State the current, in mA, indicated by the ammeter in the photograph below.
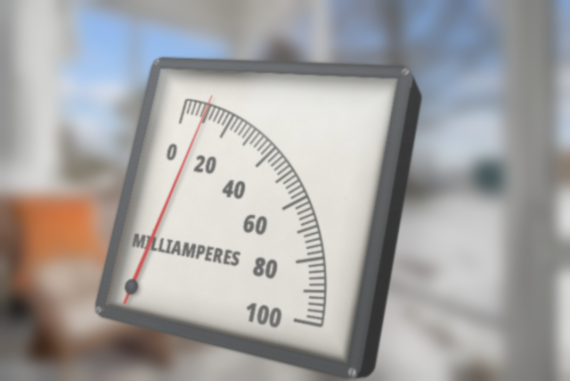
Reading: 10 mA
